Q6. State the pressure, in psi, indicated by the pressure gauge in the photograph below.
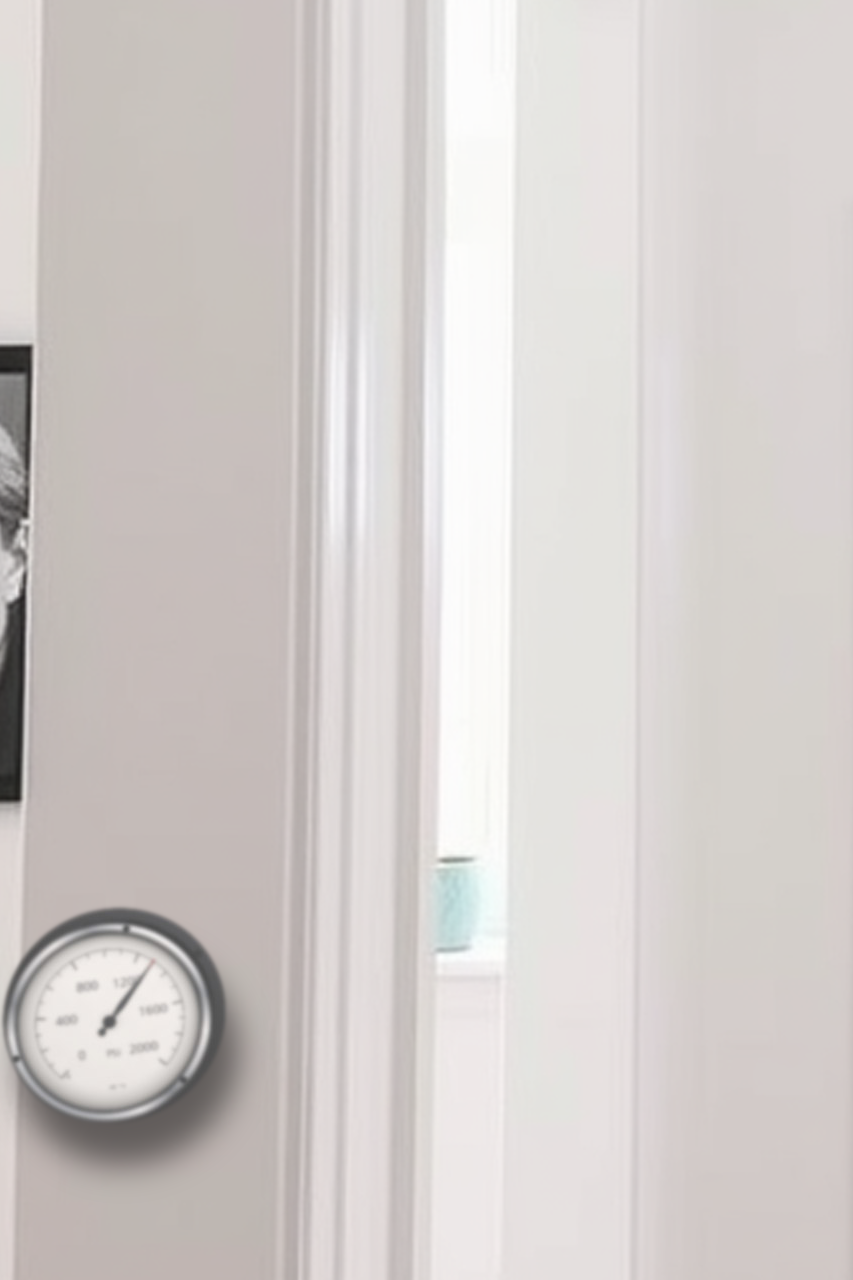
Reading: 1300 psi
